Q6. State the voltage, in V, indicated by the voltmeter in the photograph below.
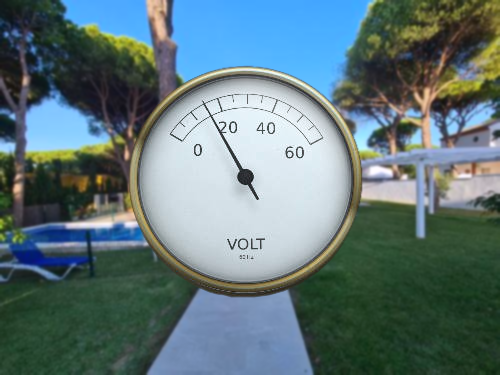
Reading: 15 V
